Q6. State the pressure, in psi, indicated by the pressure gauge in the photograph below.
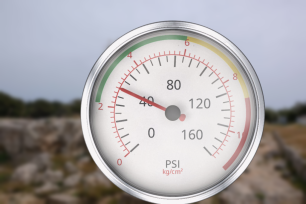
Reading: 40 psi
